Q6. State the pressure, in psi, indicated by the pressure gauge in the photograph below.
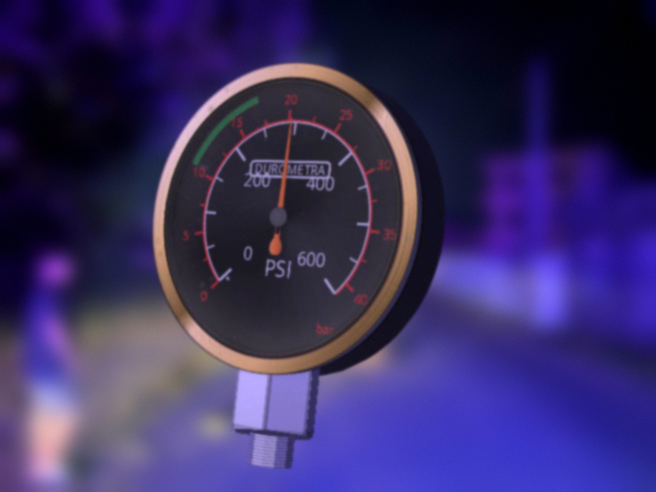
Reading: 300 psi
